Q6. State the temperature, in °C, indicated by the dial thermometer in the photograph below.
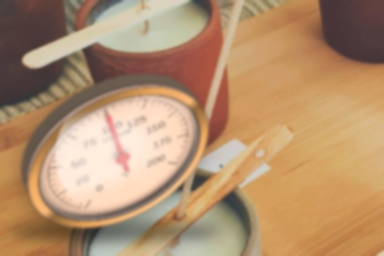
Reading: 100 °C
